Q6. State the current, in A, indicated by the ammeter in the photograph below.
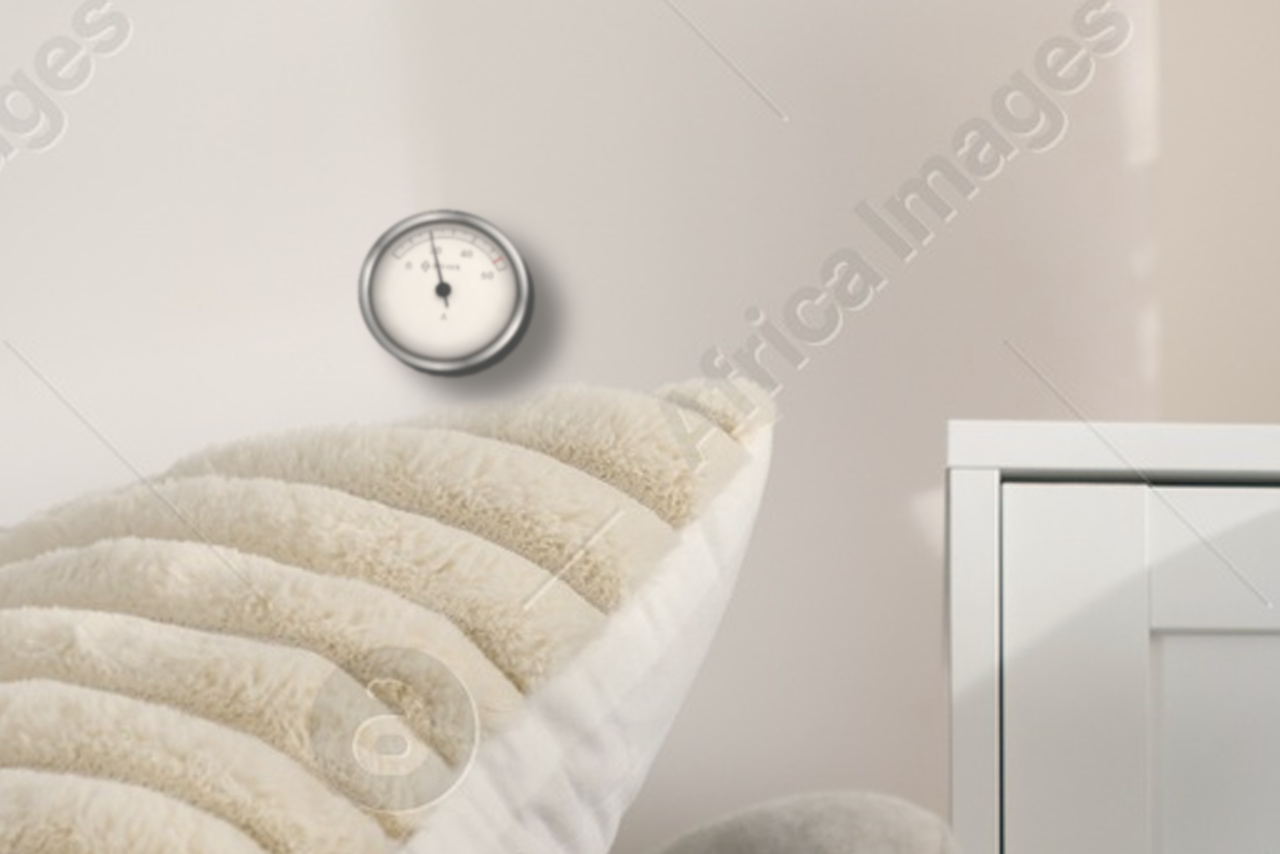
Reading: 20 A
